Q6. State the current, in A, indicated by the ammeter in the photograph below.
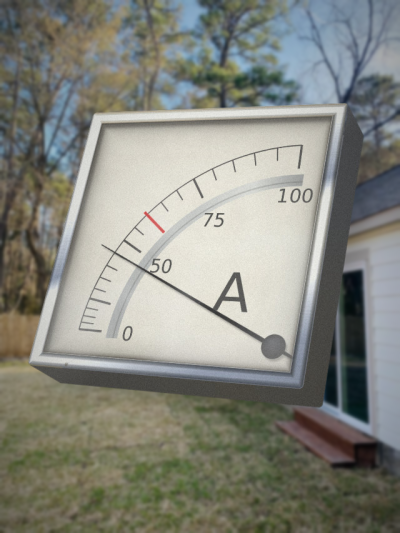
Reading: 45 A
